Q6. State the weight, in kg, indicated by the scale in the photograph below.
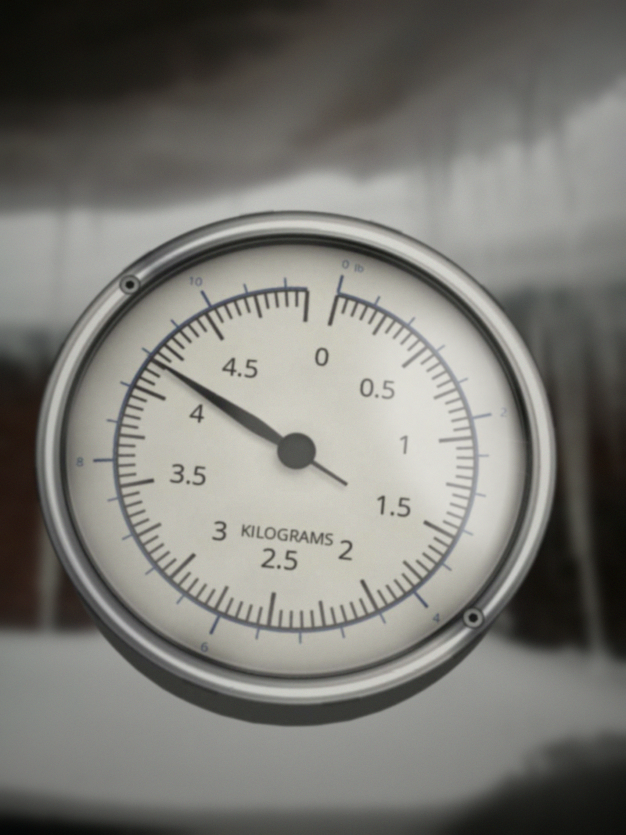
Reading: 4.15 kg
